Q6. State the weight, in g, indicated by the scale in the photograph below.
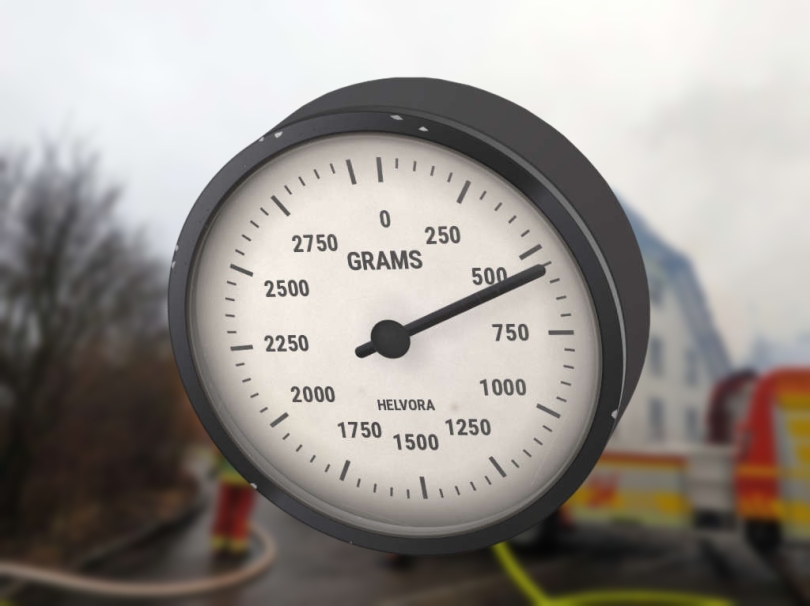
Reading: 550 g
